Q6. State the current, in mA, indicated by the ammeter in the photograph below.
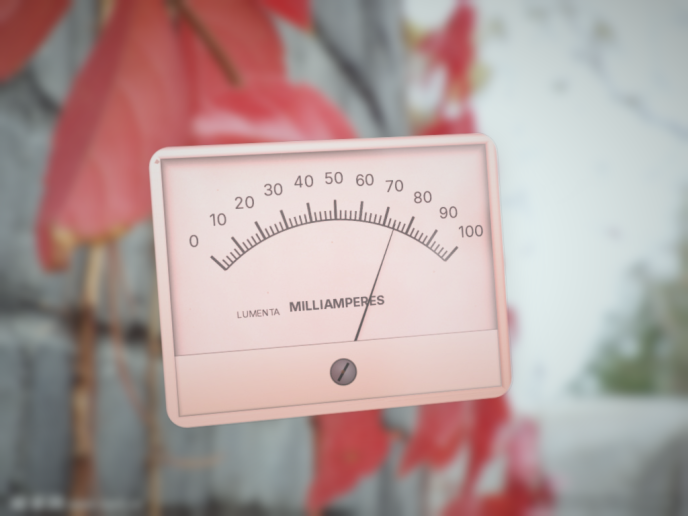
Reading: 74 mA
